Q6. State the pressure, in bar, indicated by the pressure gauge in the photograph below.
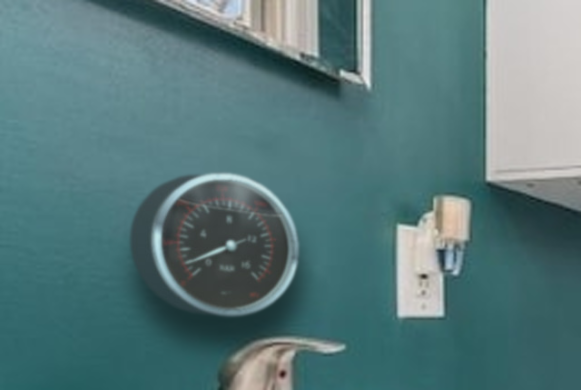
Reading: 1 bar
